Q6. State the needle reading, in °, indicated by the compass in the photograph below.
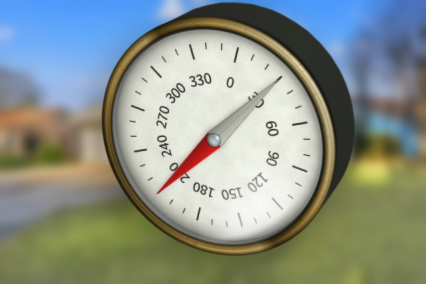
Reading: 210 °
